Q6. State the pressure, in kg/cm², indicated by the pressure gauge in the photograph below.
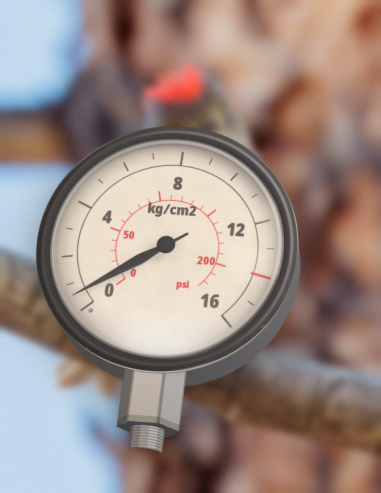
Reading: 0.5 kg/cm²
